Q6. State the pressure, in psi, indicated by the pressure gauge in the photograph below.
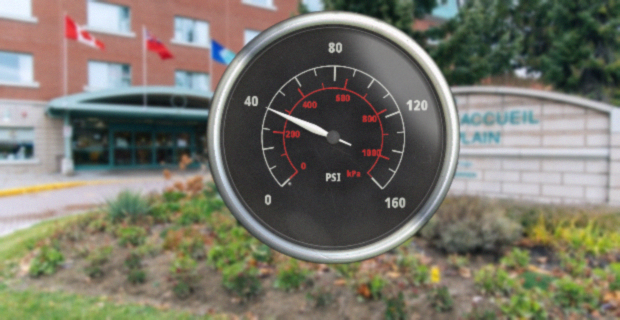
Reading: 40 psi
